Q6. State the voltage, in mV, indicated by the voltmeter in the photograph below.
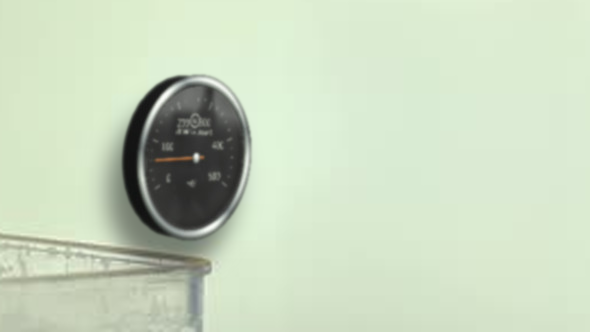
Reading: 60 mV
